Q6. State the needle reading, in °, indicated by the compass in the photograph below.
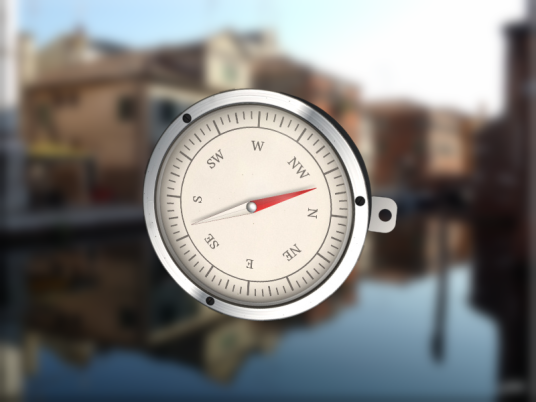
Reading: 337.5 °
